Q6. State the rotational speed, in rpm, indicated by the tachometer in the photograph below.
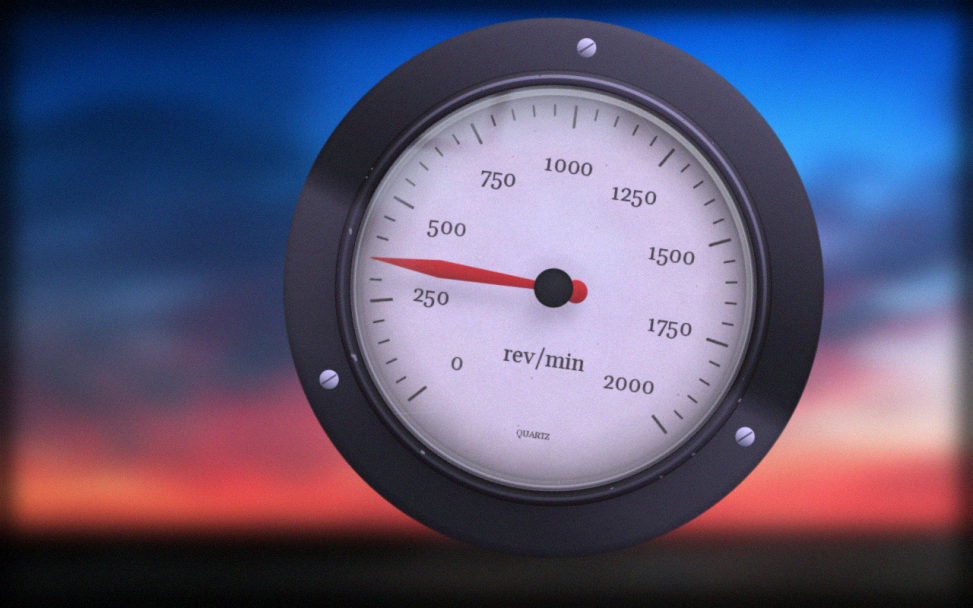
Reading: 350 rpm
